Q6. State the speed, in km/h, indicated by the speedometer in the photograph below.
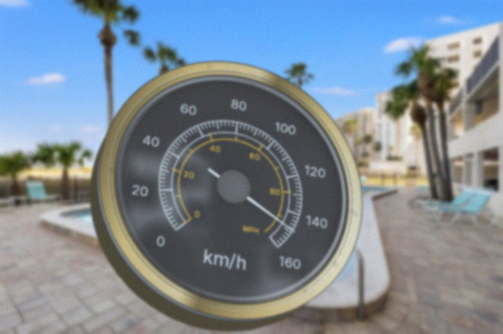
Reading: 150 km/h
